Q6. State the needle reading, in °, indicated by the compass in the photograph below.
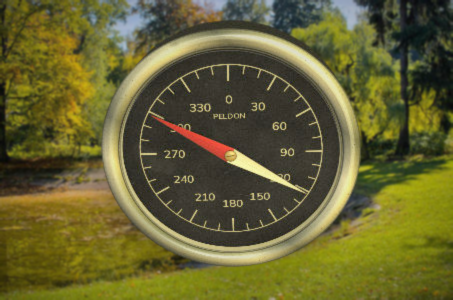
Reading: 300 °
